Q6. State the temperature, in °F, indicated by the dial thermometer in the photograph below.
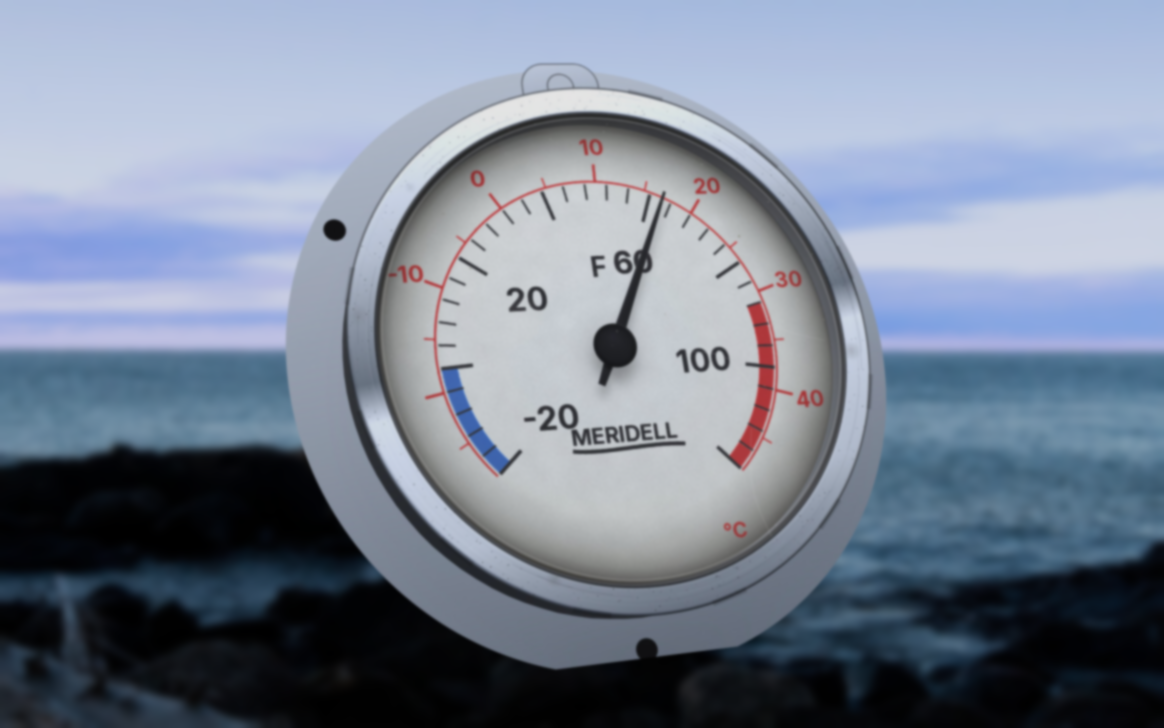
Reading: 62 °F
